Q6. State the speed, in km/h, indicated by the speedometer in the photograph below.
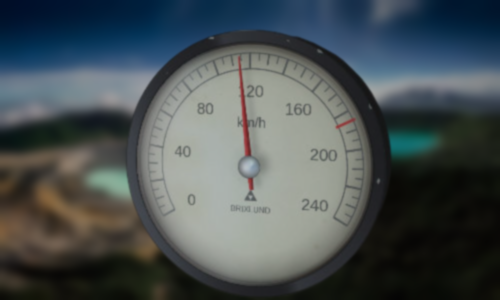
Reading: 115 km/h
